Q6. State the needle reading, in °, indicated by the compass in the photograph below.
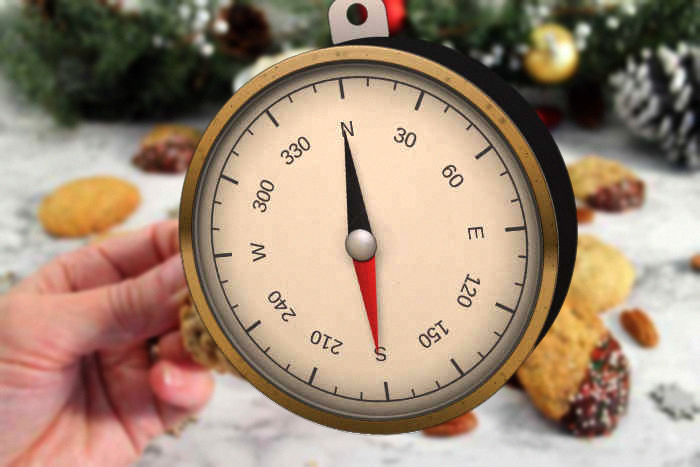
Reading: 180 °
